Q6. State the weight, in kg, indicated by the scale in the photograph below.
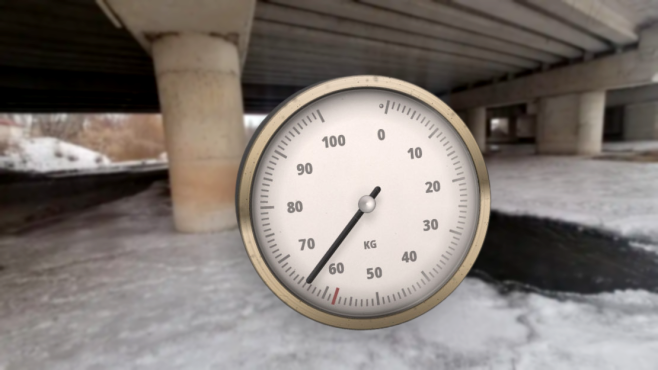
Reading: 64 kg
